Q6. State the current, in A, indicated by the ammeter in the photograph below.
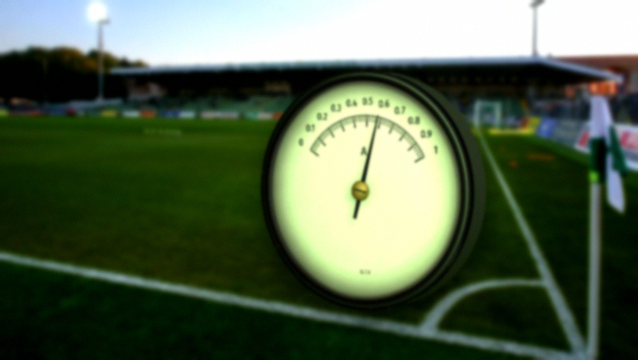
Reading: 0.6 A
